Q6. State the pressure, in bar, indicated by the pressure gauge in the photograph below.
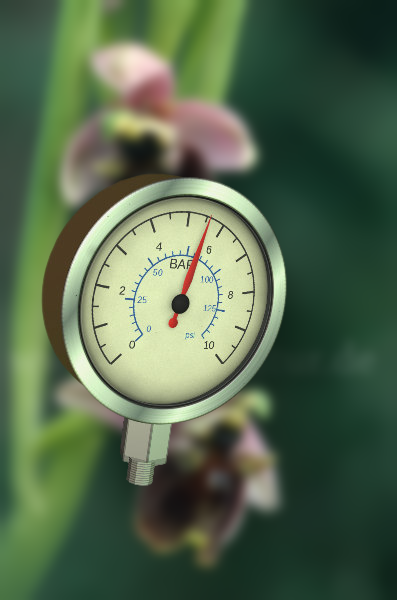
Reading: 5.5 bar
